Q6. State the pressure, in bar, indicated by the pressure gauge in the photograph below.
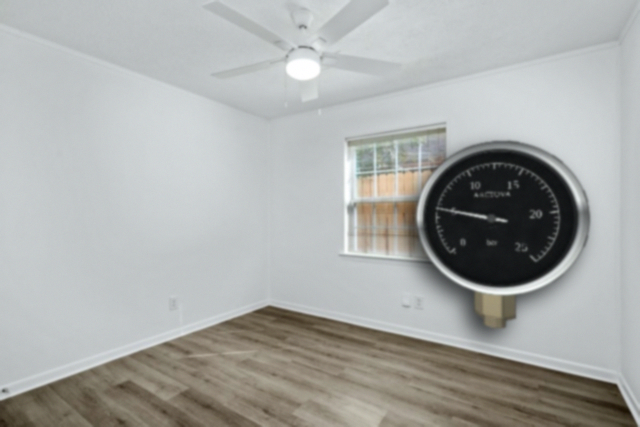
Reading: 5 bar
